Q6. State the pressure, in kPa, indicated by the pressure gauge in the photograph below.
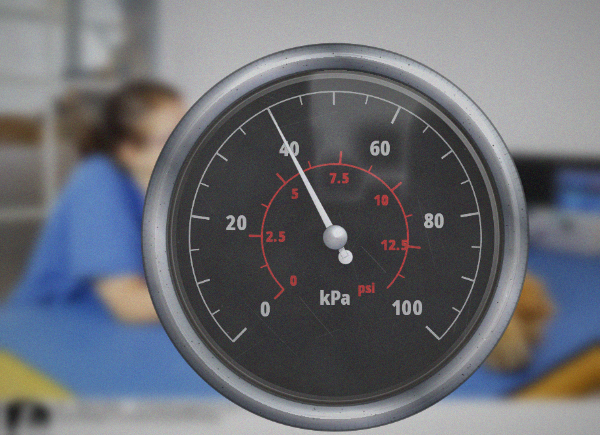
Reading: 40 kPa
